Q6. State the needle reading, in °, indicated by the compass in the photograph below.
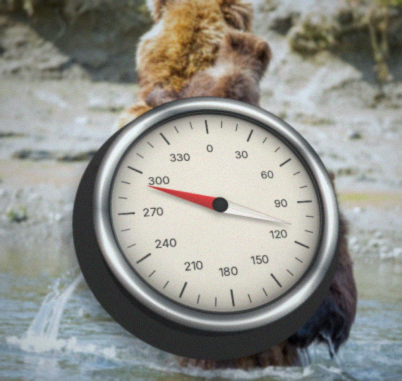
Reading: 290 °
